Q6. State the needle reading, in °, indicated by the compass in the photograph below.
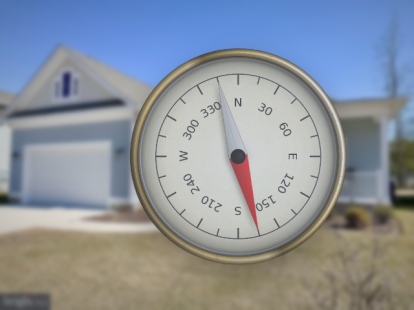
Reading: 165 °
